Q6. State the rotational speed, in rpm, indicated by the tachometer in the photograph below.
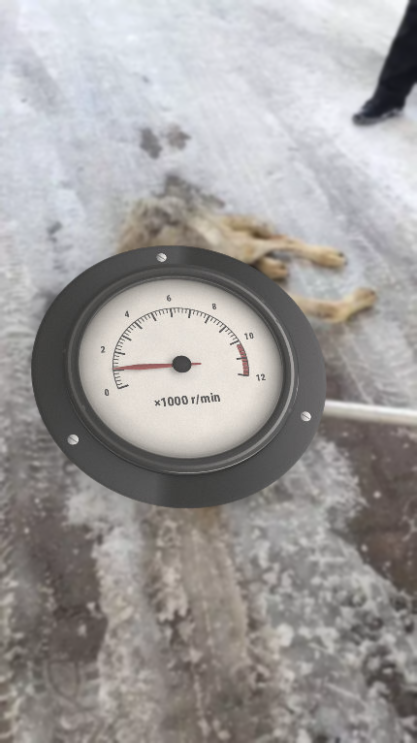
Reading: 1000 rpm
